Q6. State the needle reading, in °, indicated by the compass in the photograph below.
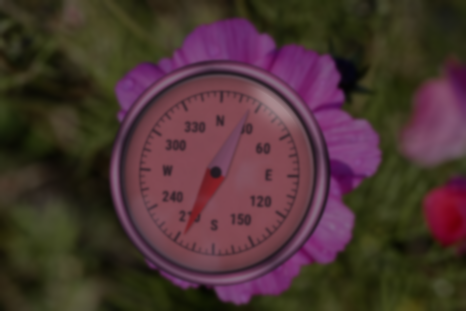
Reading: 205 °
